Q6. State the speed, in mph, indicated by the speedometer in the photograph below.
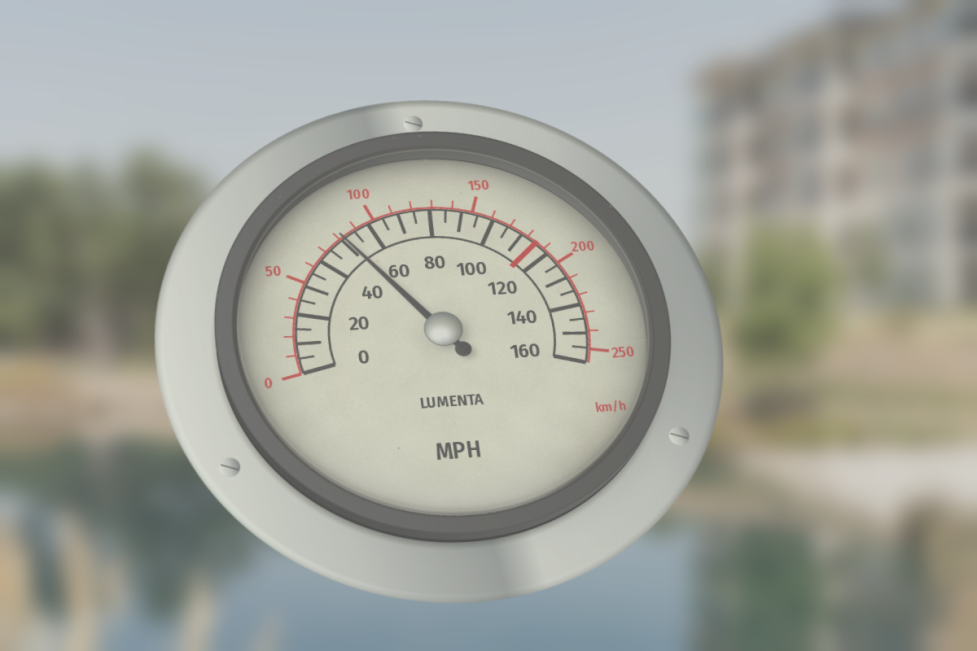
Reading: 50 mph
